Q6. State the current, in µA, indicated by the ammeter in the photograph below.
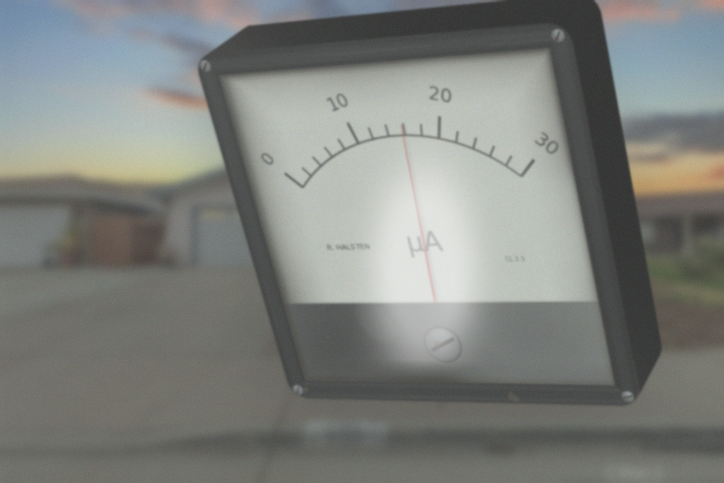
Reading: 16 µA
